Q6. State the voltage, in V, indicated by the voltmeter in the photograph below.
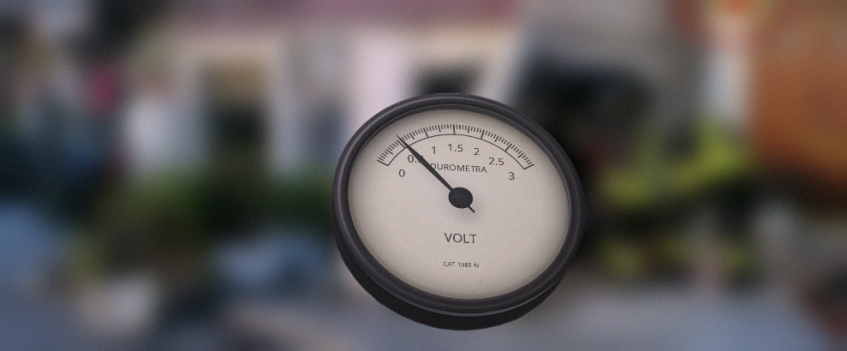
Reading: 0.5 V
